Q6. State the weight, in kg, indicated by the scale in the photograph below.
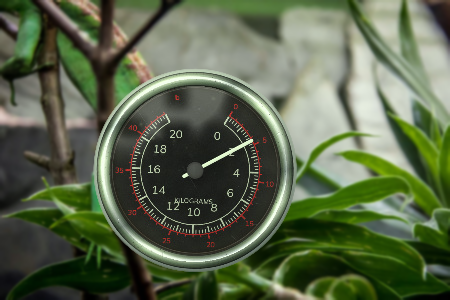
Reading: 2 kg
